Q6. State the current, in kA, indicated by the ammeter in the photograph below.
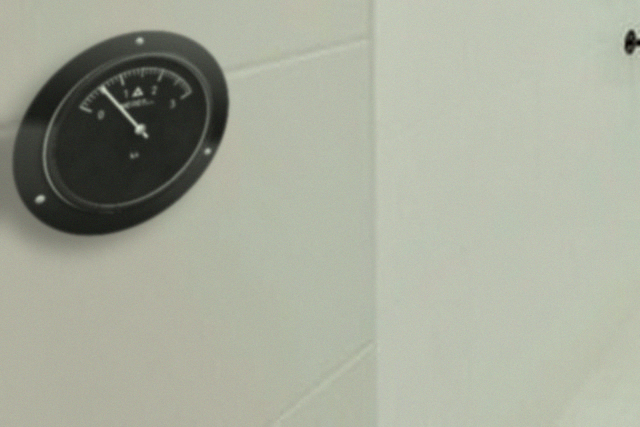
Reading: 0.5 kA
